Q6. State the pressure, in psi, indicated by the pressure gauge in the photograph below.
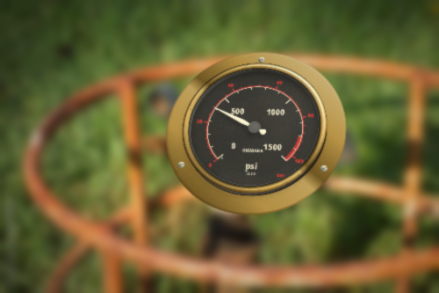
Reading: 400 psi
